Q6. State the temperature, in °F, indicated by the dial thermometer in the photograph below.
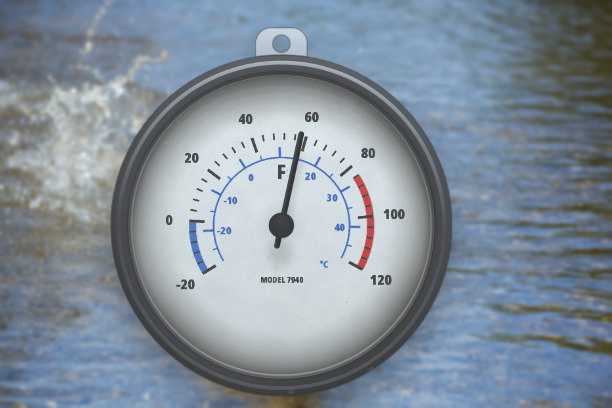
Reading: 58 °F
